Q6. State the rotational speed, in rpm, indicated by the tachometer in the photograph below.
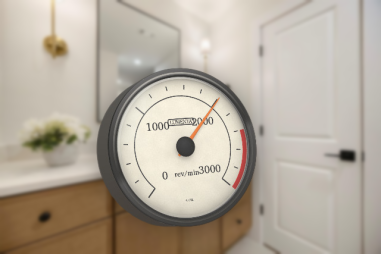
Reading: 2000 rpm
